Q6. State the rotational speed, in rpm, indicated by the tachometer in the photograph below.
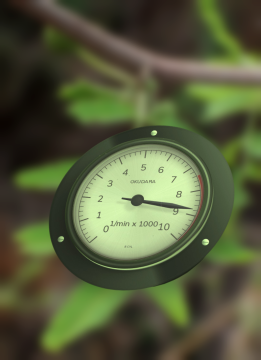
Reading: 8800 rpm
